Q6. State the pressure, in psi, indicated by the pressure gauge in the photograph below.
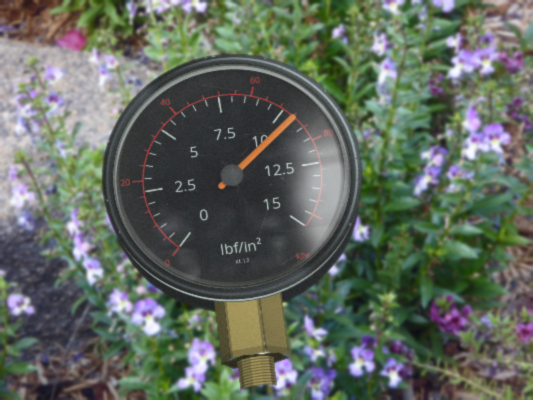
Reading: 10.5 psi
